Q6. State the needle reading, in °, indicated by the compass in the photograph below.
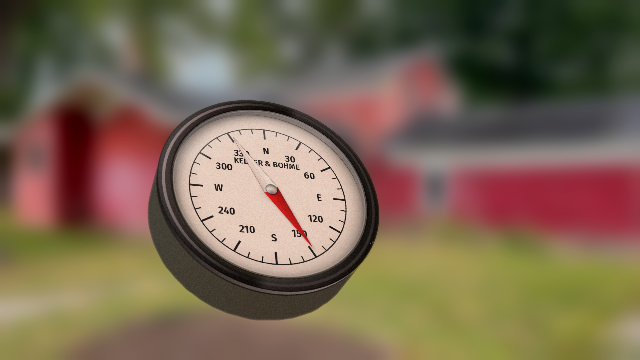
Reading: 150 °
